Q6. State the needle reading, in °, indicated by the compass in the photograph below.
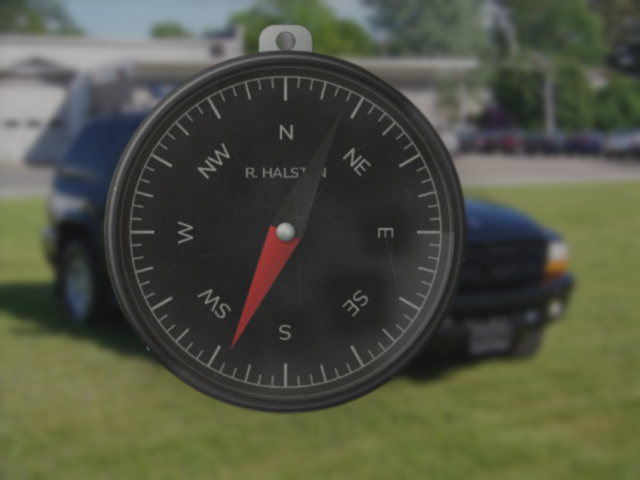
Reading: 205 °
